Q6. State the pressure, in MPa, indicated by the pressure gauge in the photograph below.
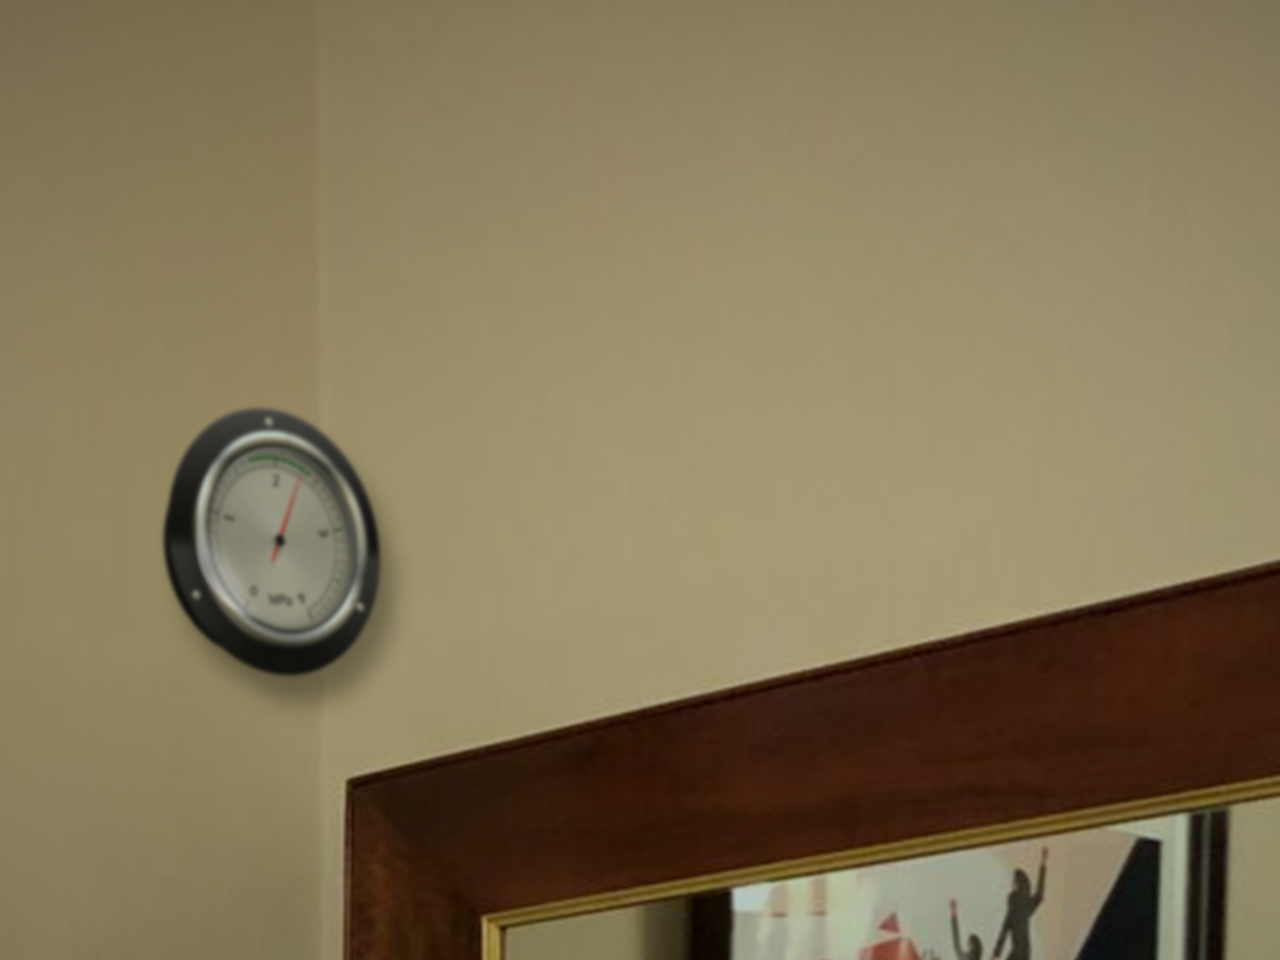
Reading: 2.3 MPa
